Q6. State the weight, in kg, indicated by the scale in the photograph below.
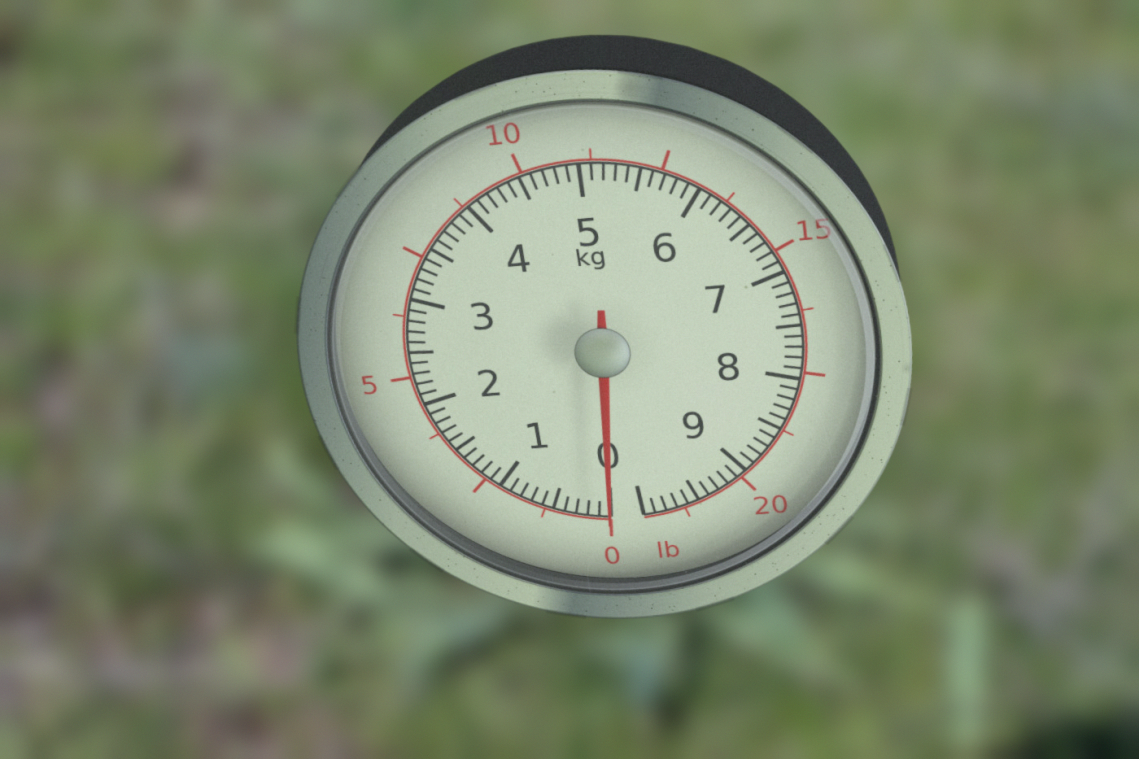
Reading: 0 kg
